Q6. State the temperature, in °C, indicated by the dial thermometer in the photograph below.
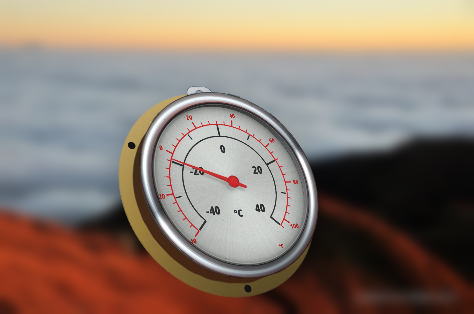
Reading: -20 °C
